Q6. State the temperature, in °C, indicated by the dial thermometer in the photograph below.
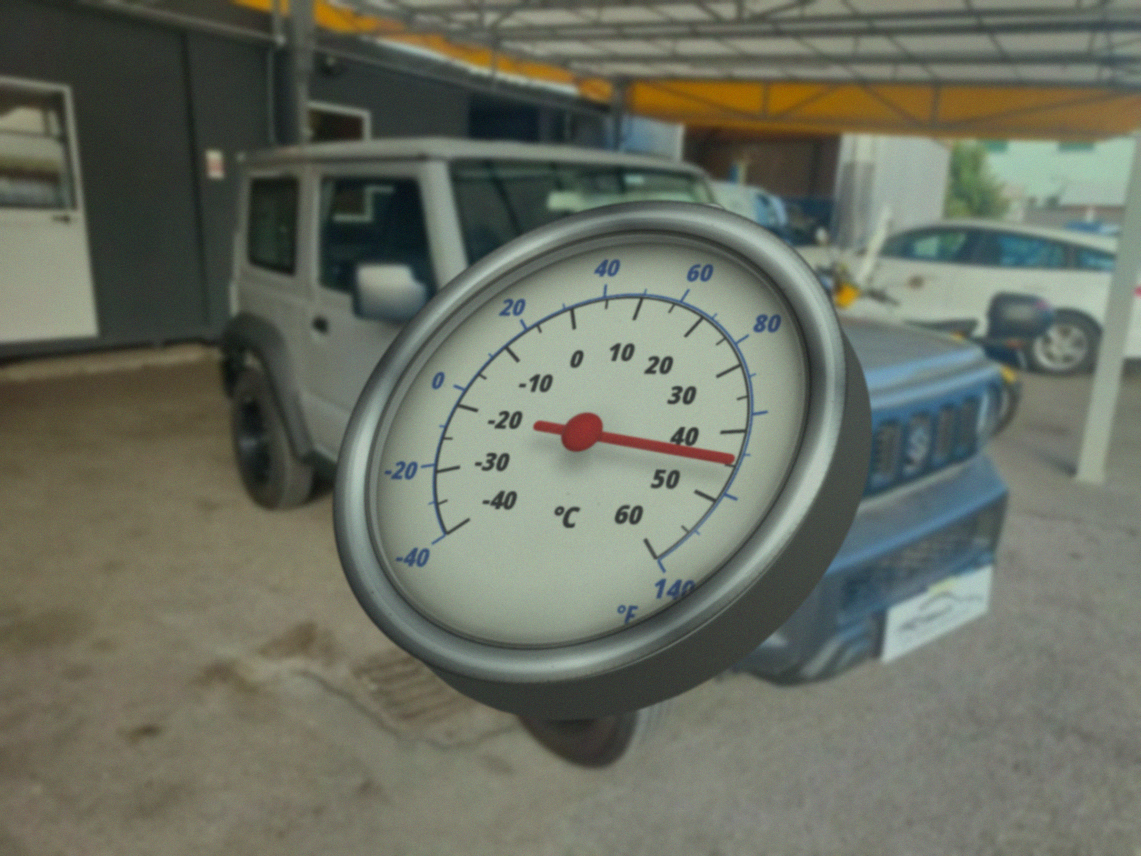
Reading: 45 °C
